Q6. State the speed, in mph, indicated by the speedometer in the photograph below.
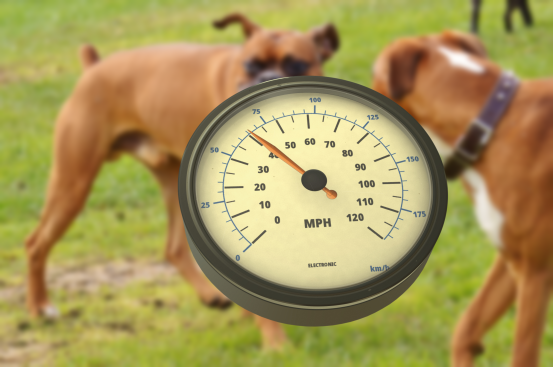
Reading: 40 mph
